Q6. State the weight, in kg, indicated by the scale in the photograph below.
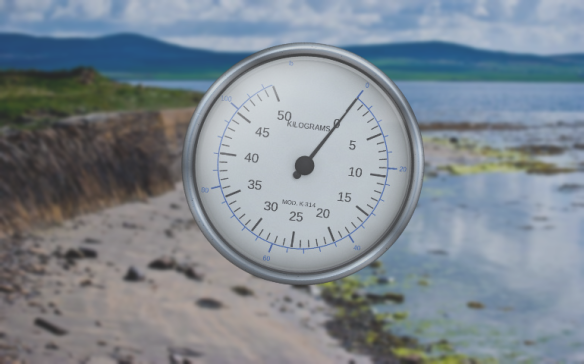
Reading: 0 kg
